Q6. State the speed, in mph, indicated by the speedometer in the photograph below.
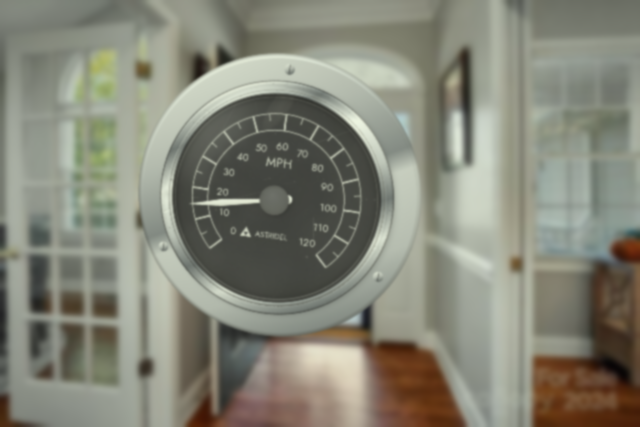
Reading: 15 mph
